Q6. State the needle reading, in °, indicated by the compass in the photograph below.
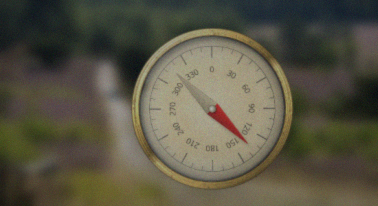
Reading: 135 °
